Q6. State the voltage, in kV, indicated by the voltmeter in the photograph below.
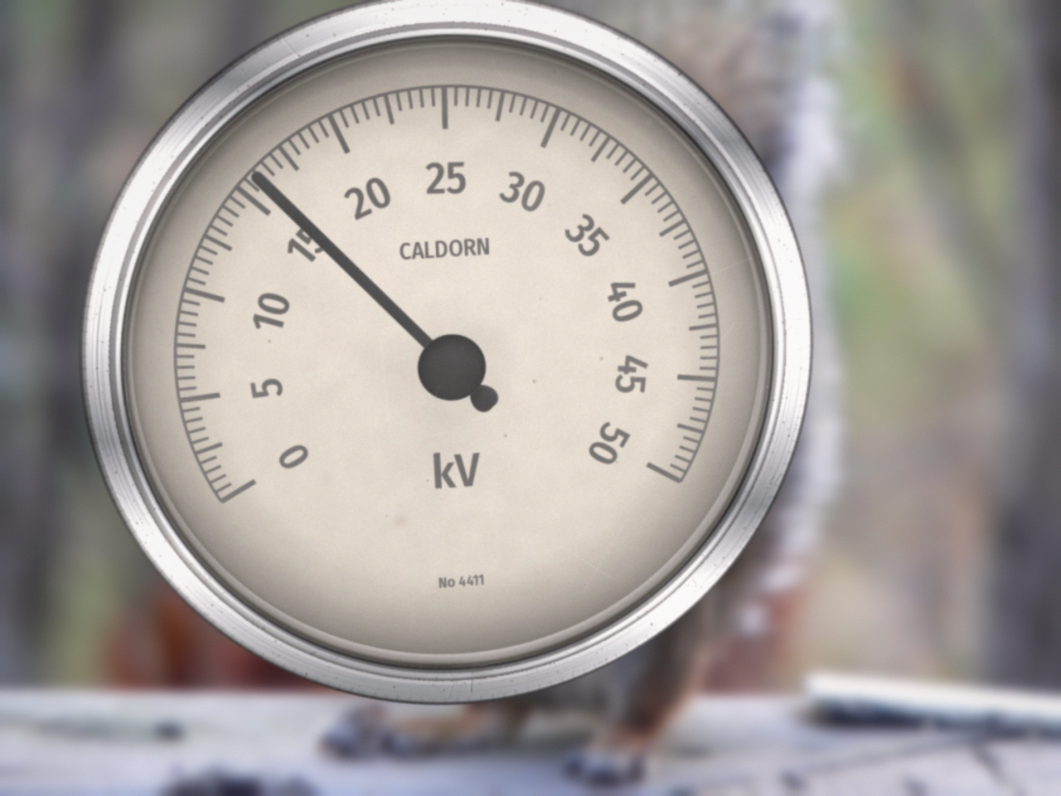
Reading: 16 kV
